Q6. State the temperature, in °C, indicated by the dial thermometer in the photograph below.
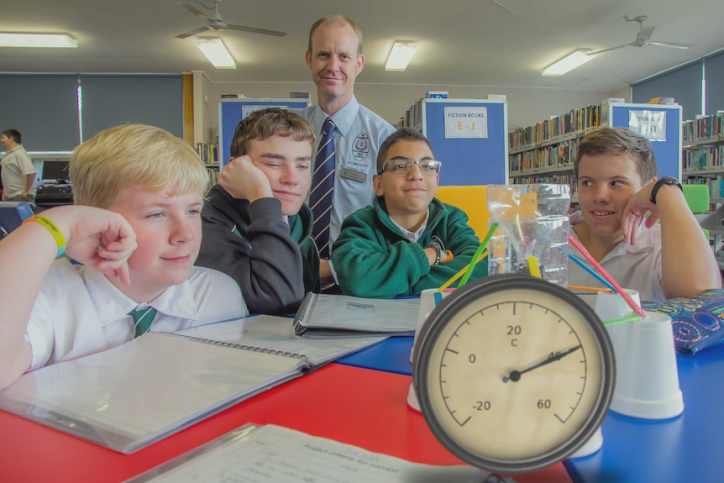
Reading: 40 °C
